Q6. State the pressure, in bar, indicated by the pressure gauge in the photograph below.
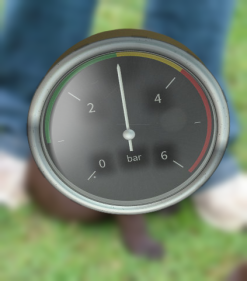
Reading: 3 bar
